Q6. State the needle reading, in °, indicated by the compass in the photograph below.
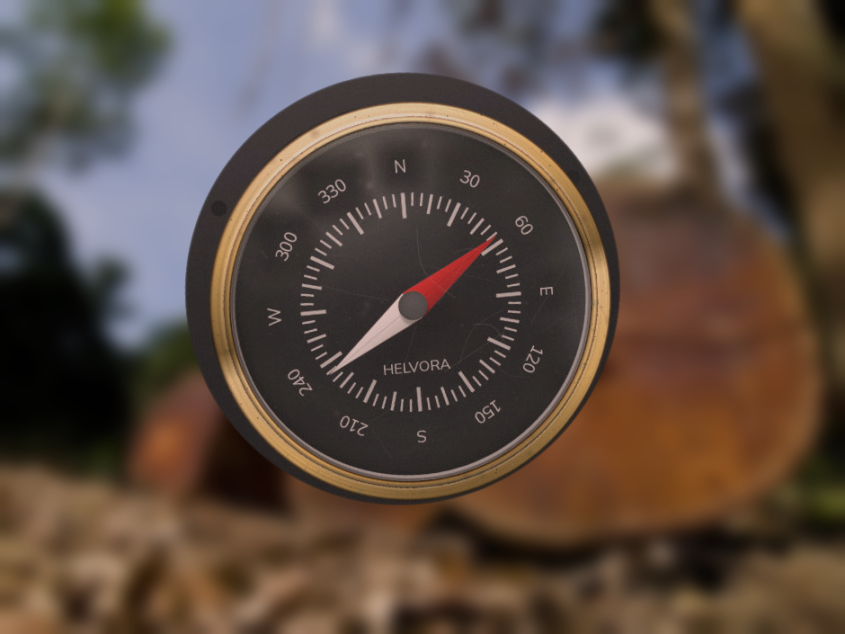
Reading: 55 °
